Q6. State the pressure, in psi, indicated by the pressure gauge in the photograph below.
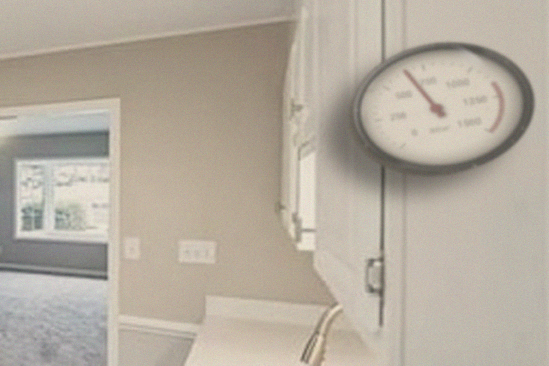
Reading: 650 psi
